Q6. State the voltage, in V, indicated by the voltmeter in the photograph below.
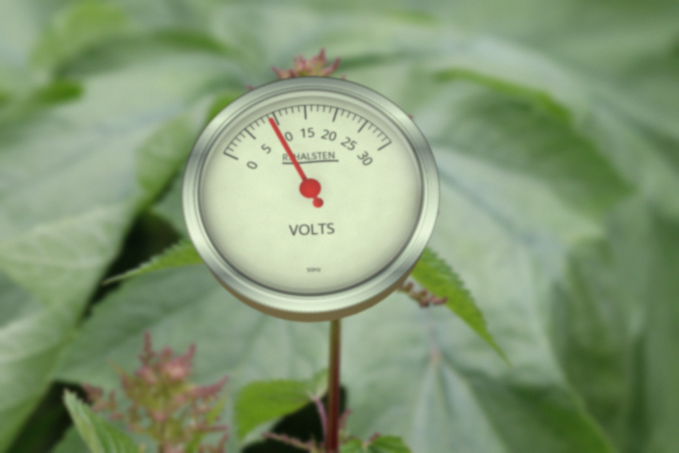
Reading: 9 V
